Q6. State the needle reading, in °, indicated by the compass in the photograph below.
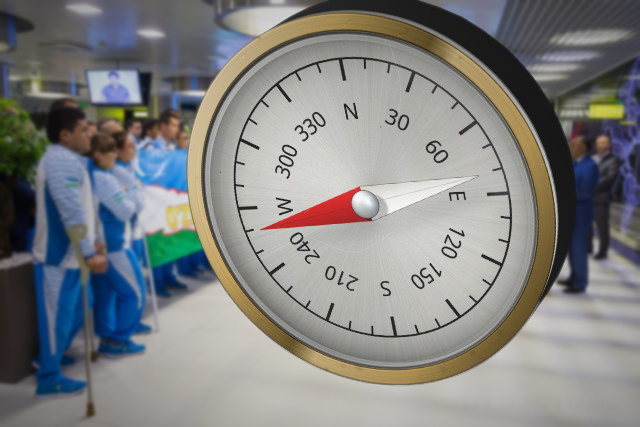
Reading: 260 °
